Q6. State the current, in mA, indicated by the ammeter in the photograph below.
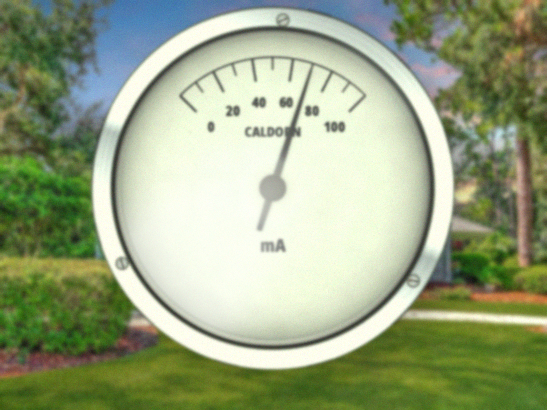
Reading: 70 mA
